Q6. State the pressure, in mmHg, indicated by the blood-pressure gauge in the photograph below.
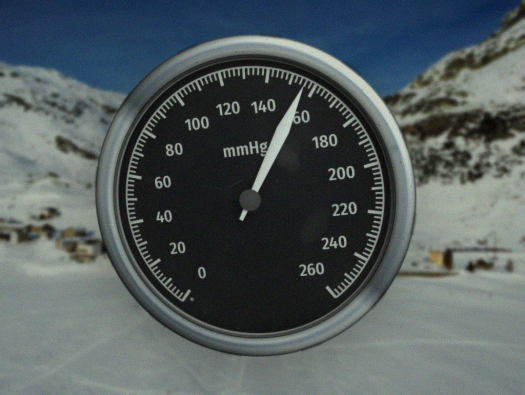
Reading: 156 mmHg
